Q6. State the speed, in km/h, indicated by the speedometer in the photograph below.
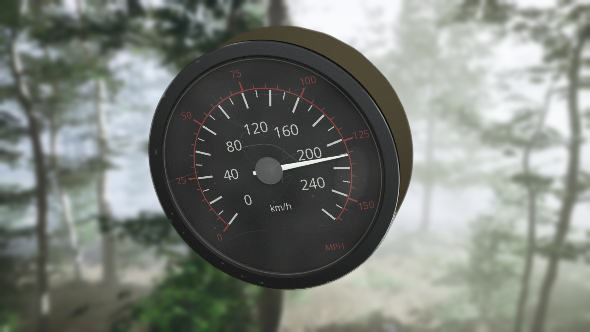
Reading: 210 km/h
